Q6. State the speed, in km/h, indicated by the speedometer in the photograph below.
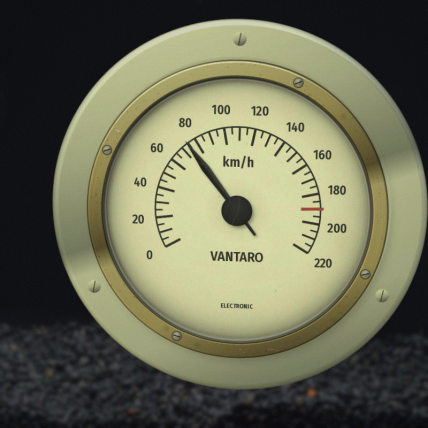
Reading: 75 km/h
